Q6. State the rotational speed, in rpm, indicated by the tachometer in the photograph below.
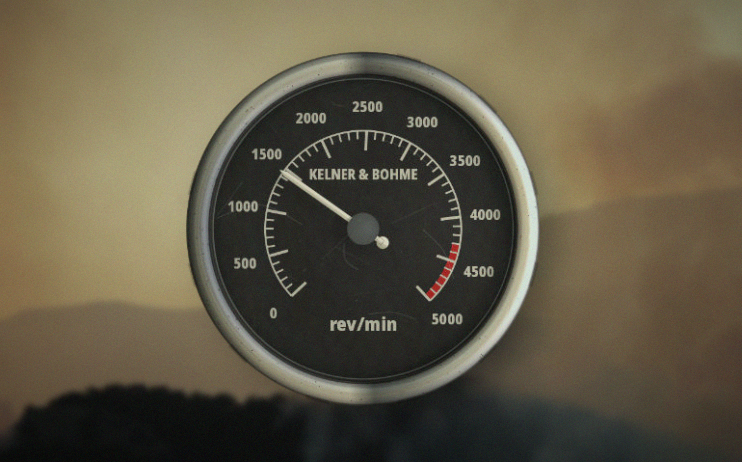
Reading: 1450 rpm
